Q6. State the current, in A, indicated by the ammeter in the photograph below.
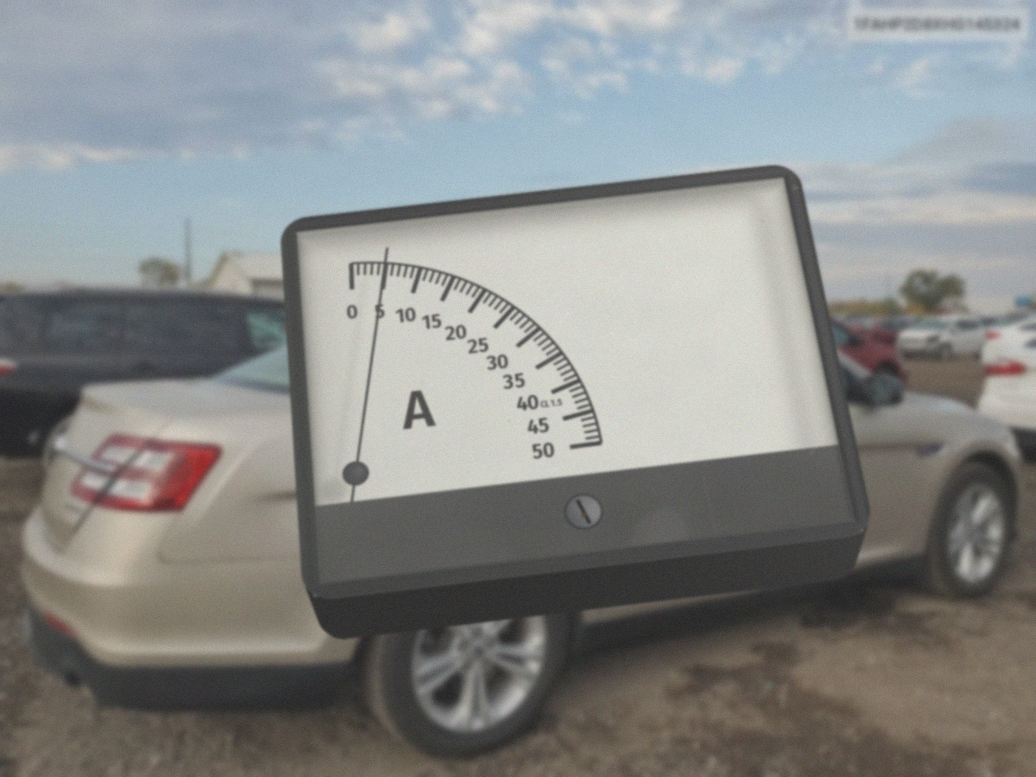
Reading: 5 A
